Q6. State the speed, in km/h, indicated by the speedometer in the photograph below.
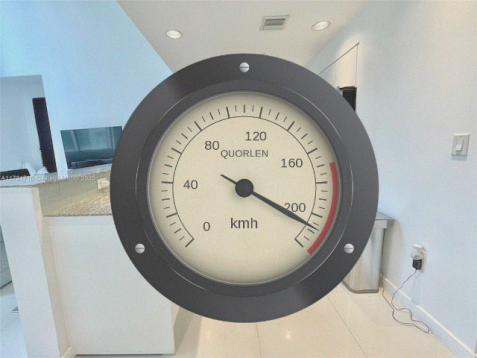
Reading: 207.5 km/h
